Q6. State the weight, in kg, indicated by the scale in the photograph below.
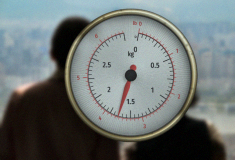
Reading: 1.65 kg
